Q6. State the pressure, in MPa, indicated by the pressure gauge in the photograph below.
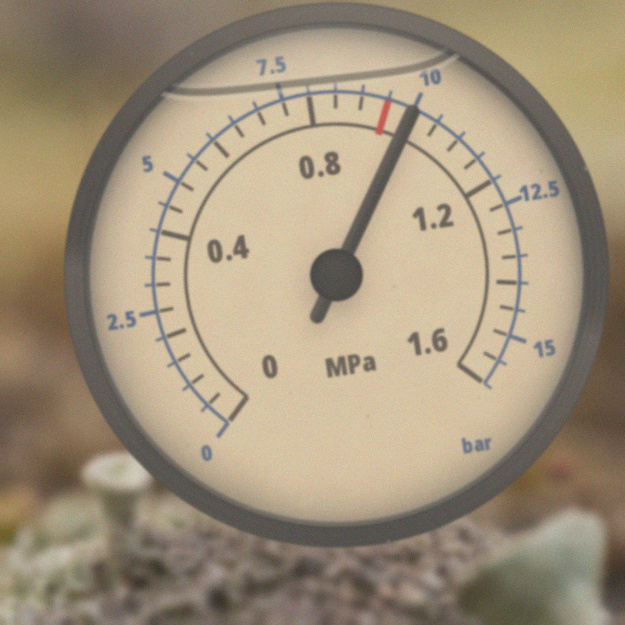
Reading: 1 MPa
